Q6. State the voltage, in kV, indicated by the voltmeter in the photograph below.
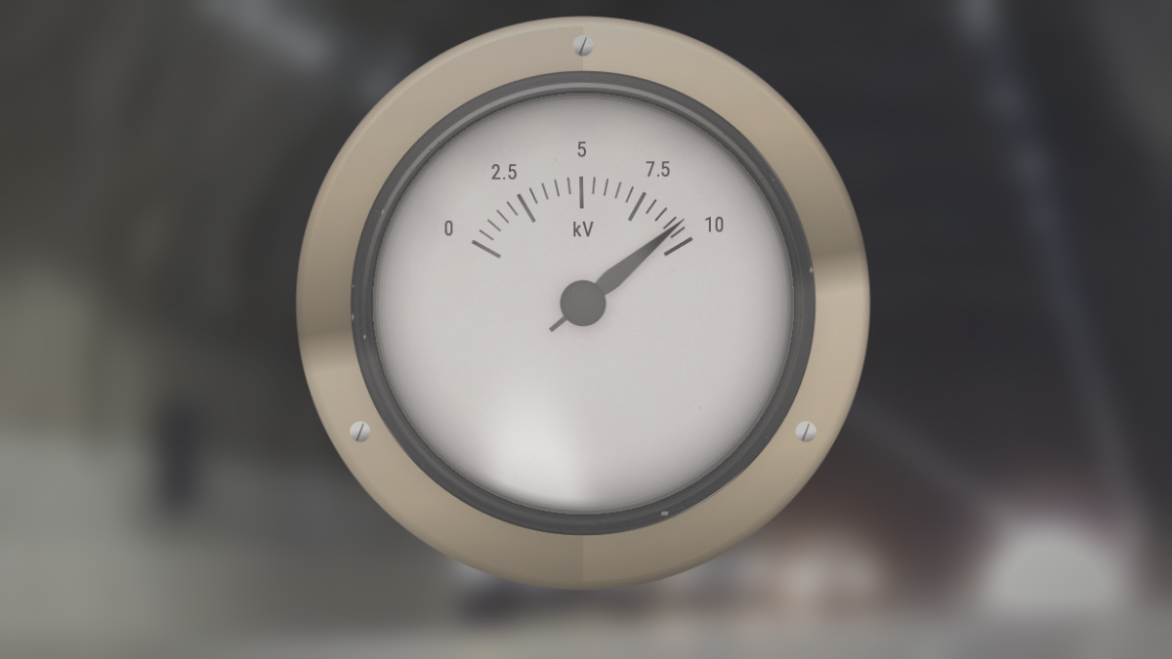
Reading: 9.25 kV
